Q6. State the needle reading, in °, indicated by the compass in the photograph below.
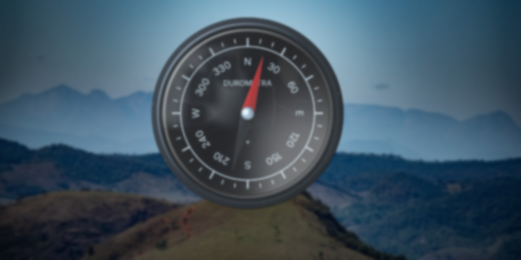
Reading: 15 °
